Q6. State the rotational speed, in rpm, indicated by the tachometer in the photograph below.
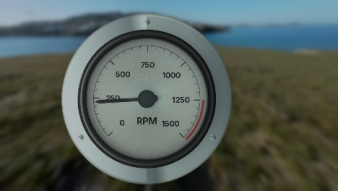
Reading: 225 rpm
